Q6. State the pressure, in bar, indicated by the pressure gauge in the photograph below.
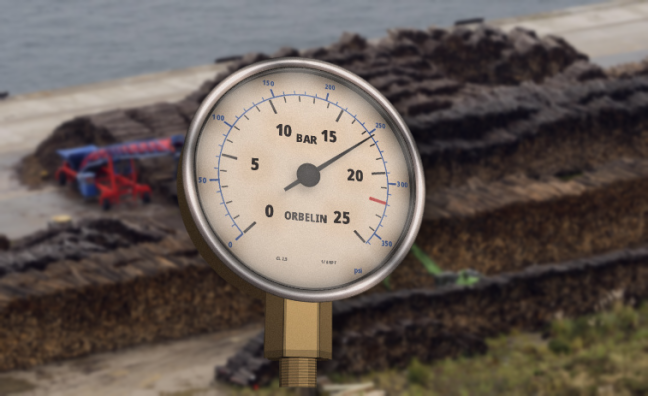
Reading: 17.5 bar
